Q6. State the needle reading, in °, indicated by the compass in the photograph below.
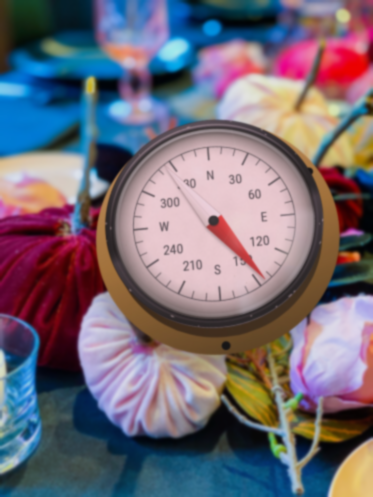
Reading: 145 °
